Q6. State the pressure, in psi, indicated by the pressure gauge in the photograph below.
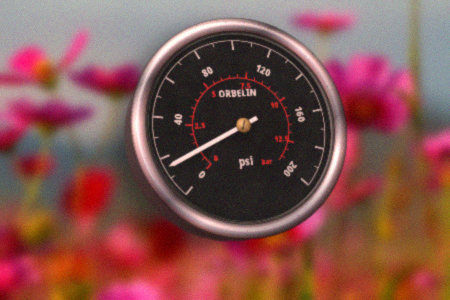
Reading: 15 psi
